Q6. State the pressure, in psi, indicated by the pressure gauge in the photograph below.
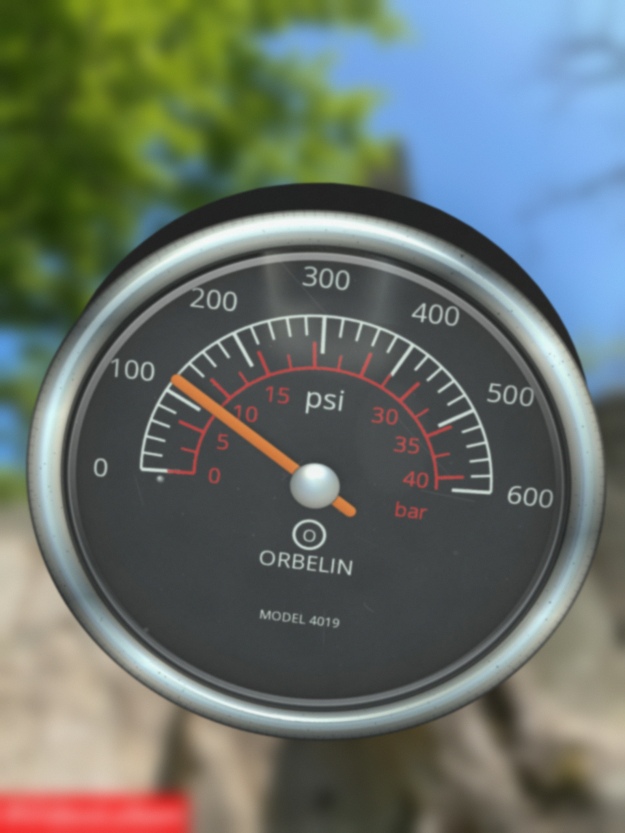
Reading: 120 psi
